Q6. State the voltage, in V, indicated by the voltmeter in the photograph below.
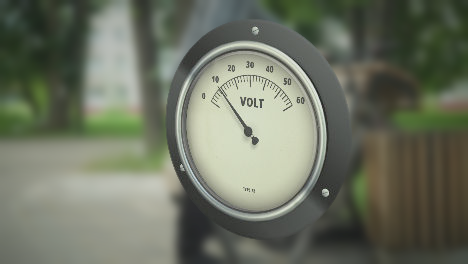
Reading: 10 V
